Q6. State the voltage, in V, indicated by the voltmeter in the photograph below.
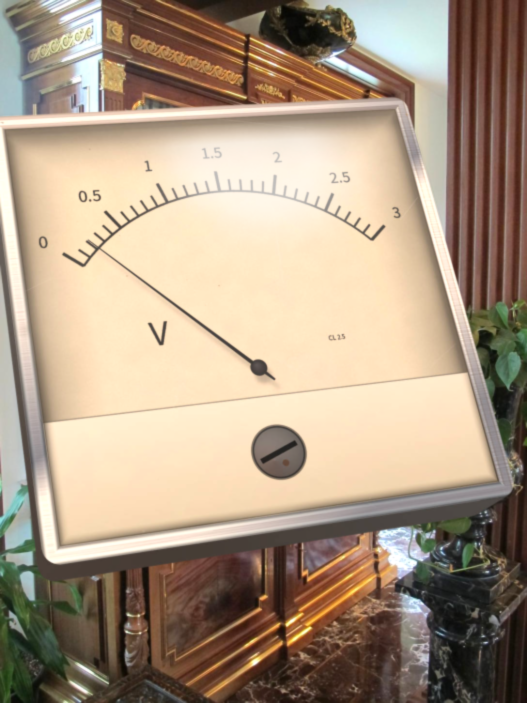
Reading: 0.2 V
